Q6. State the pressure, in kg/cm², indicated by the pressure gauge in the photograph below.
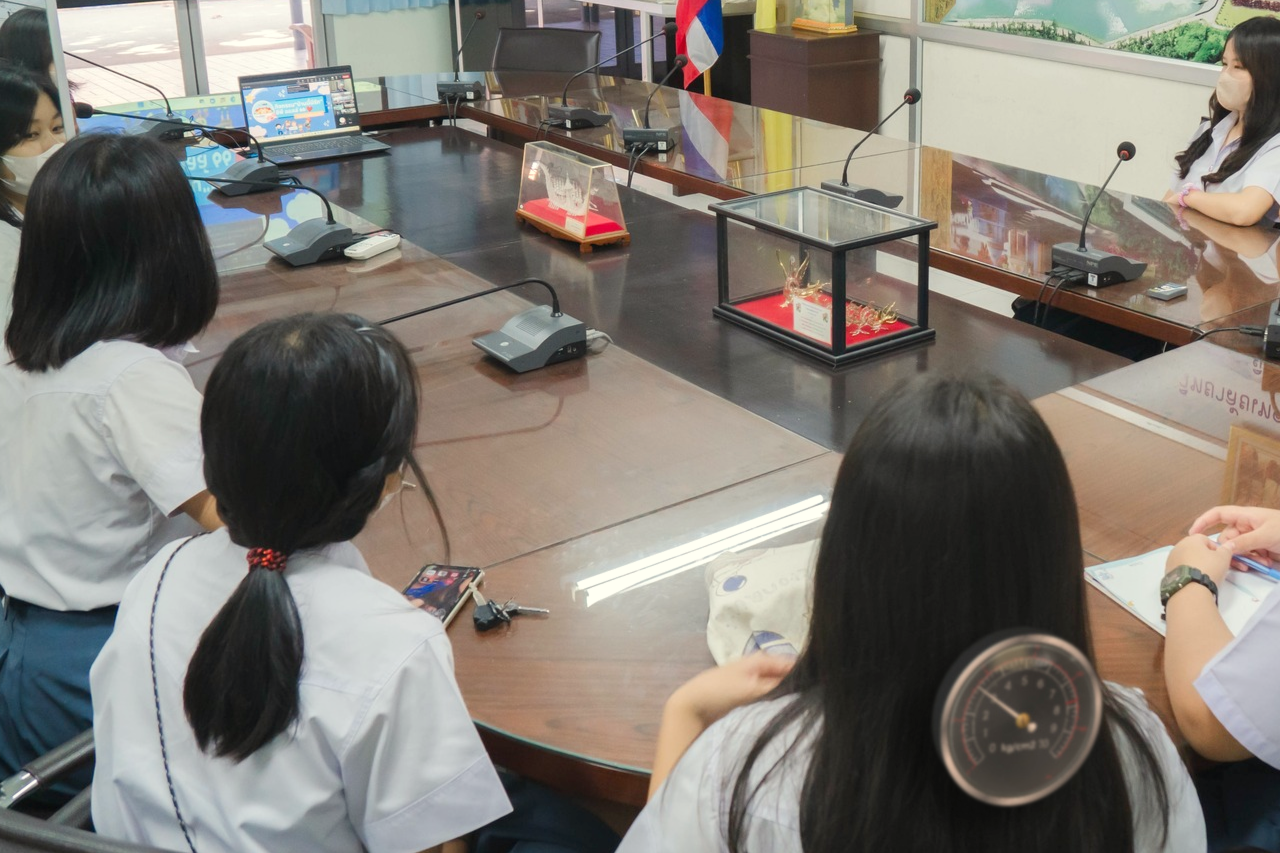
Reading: 3 kg/cm²
